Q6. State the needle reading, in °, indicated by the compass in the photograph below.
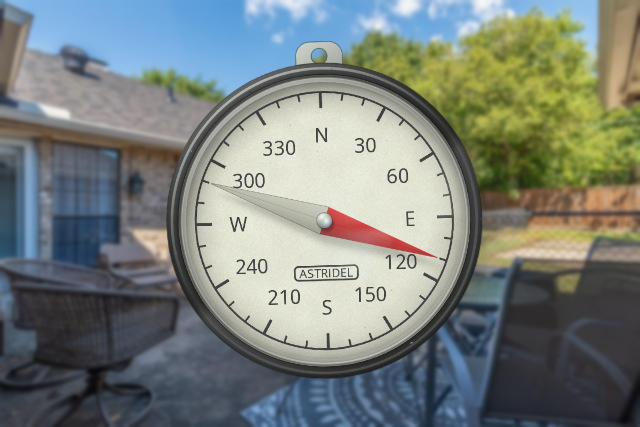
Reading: 110 °
